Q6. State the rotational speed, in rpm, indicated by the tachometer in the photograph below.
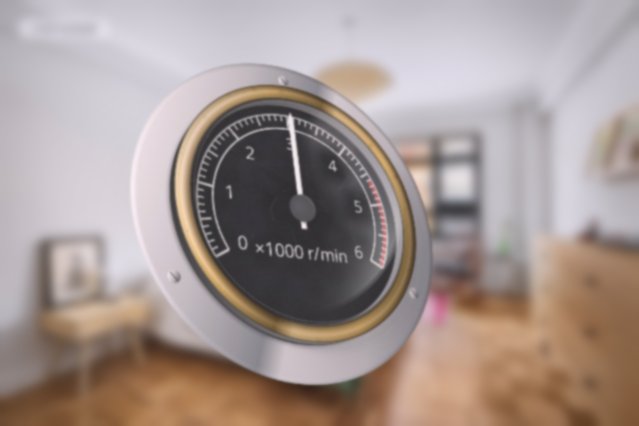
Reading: 3000 rpm
